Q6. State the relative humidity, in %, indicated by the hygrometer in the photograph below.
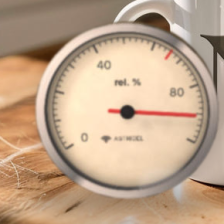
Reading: 90 %
